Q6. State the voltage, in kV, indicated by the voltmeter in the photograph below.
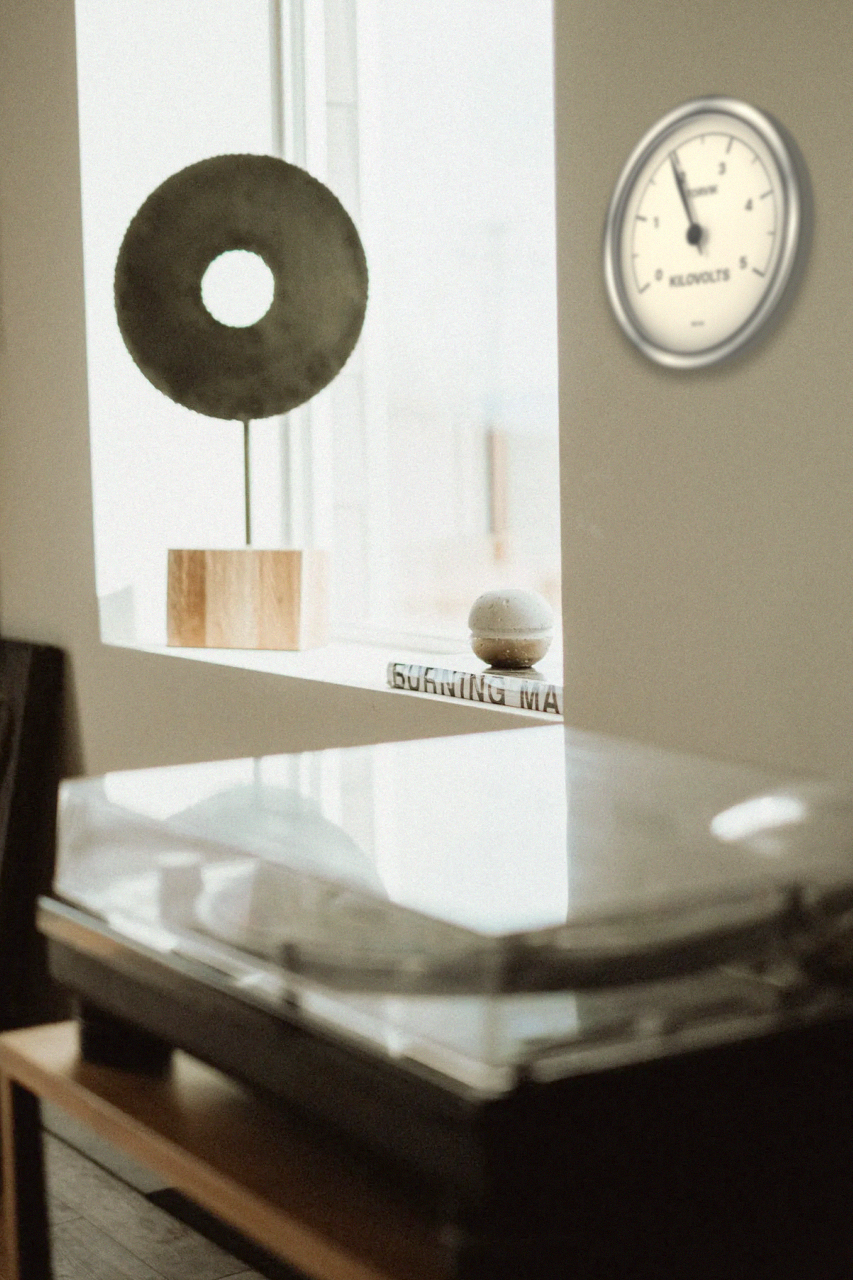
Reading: 2 kV
